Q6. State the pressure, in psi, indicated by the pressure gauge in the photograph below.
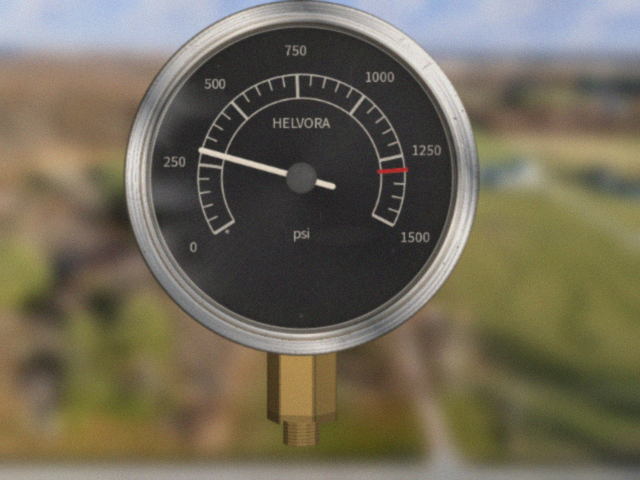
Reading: 300 psi
